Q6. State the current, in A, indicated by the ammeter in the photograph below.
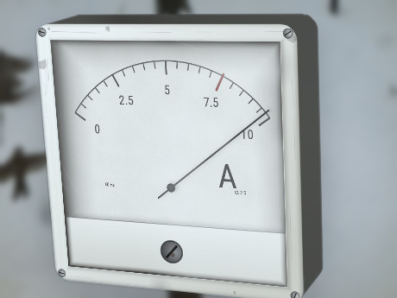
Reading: 9.75 A
